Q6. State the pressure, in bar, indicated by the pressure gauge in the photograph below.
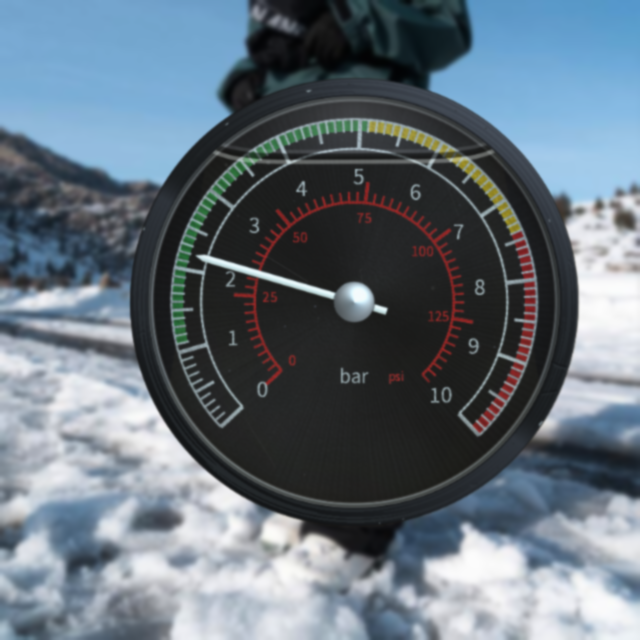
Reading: 2.2 bar
